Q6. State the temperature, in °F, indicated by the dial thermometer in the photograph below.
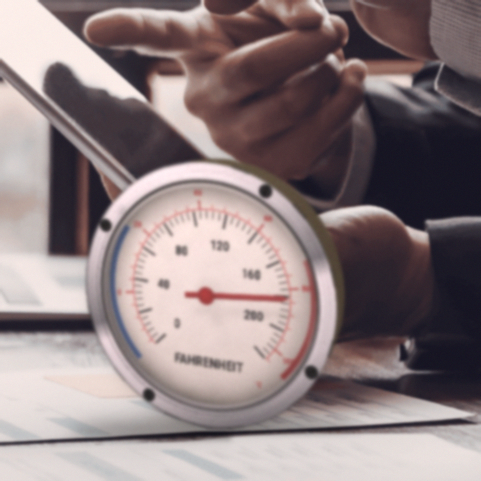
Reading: 180 °F
